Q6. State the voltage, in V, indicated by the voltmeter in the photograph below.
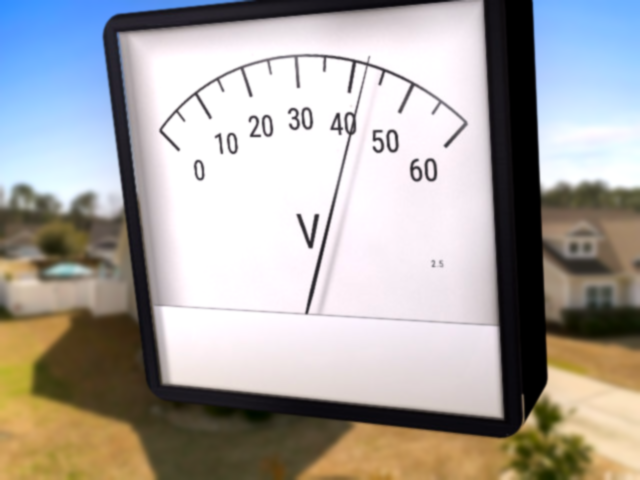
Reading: 42.5 V
